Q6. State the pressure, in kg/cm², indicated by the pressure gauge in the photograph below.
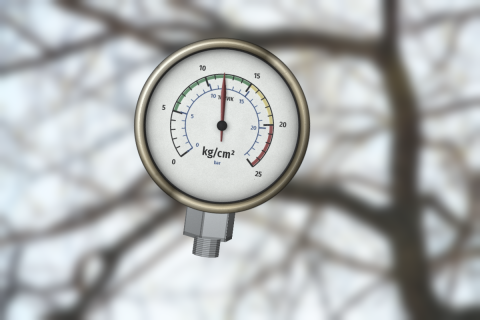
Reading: 12 kg/cm²
